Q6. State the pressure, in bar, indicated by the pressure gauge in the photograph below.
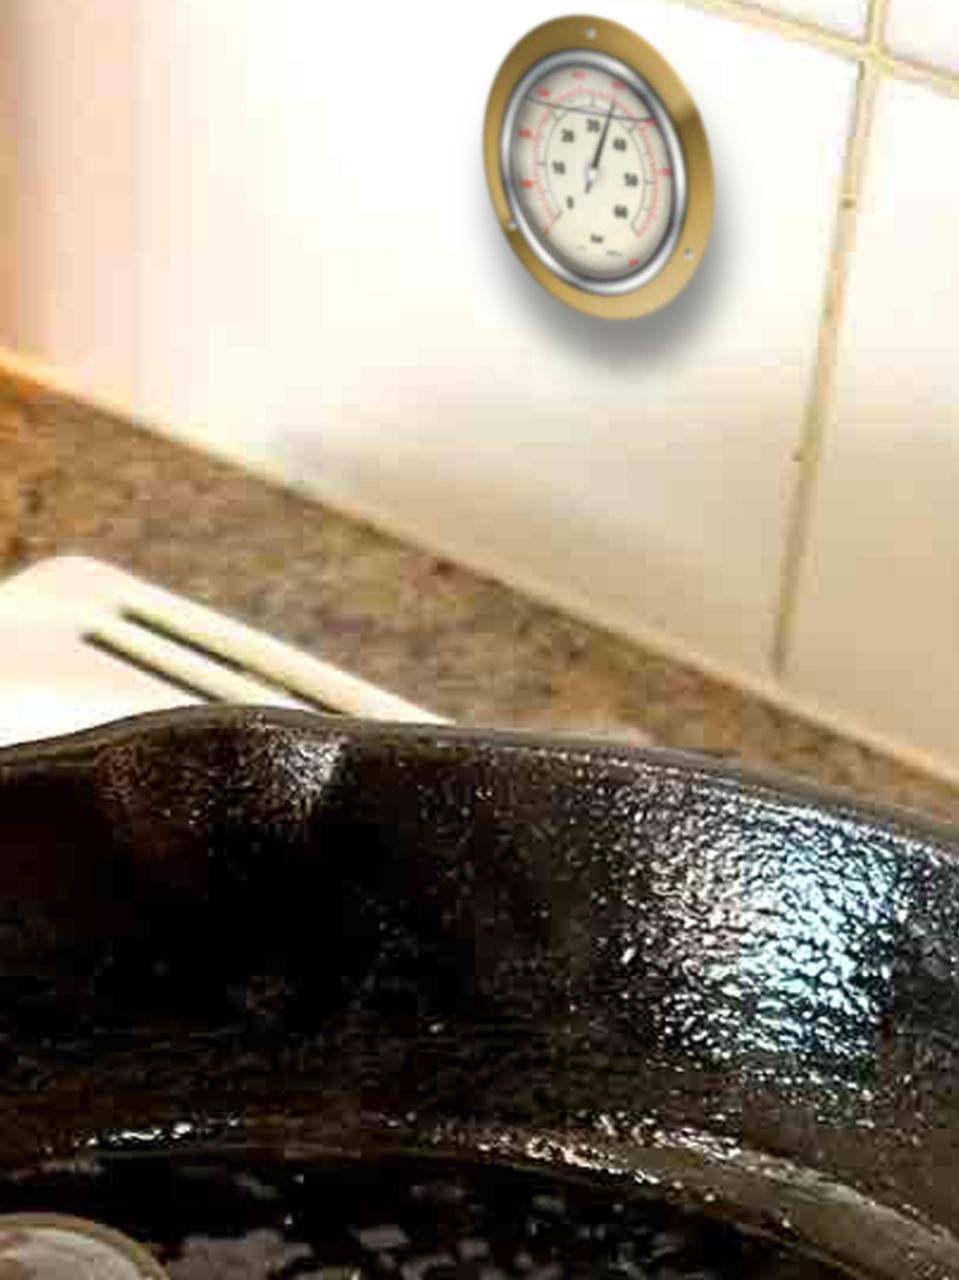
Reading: 35 bar
